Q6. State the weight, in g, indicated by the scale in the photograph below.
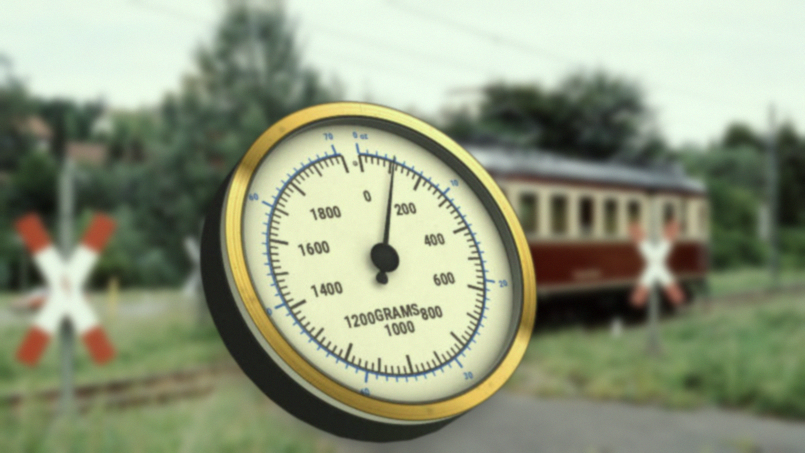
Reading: 100 g
